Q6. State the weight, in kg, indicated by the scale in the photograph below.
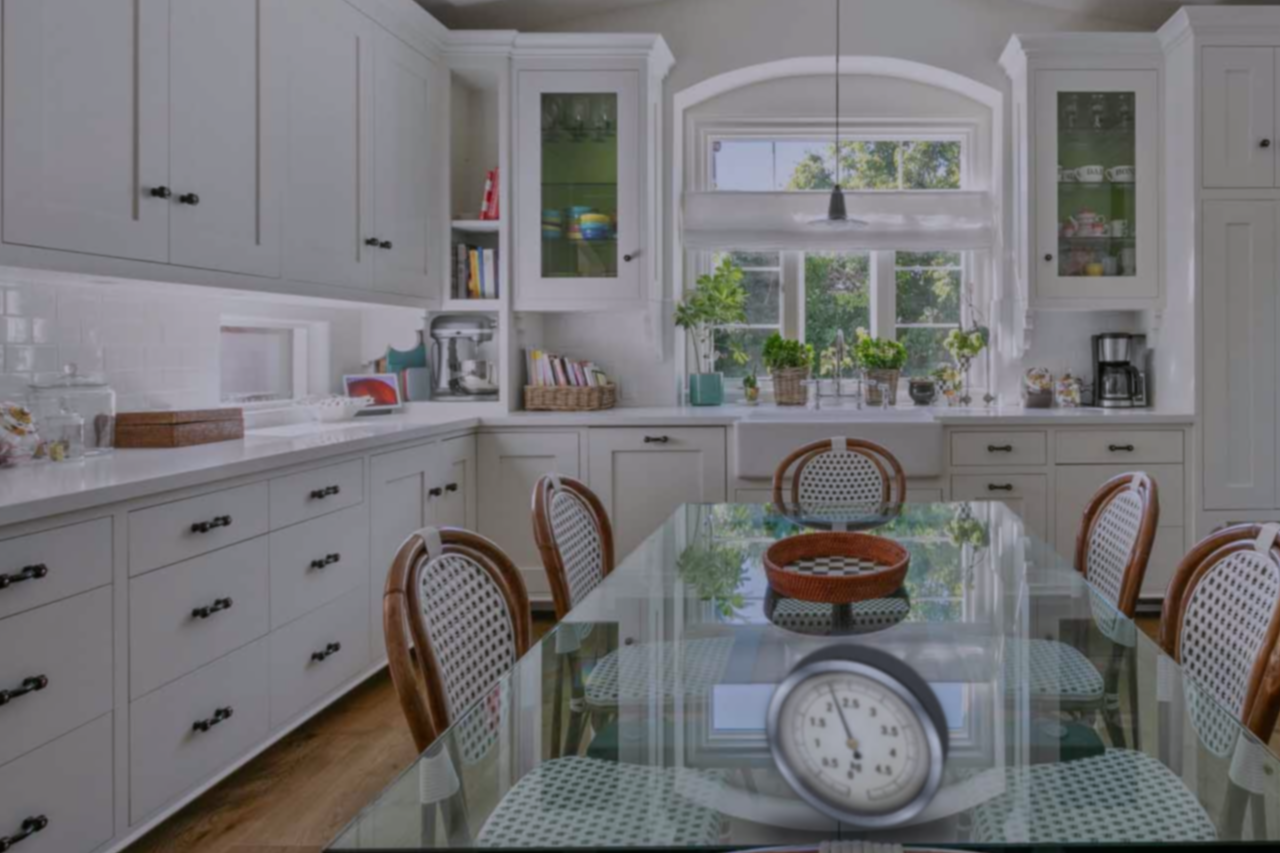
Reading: 2.25 kg
